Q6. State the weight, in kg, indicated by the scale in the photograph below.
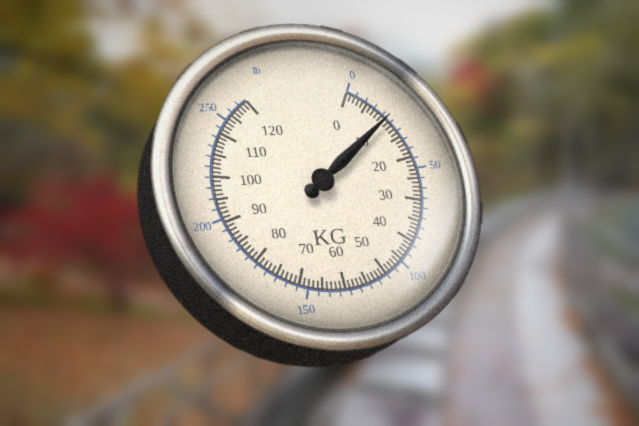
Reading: 10 kg
